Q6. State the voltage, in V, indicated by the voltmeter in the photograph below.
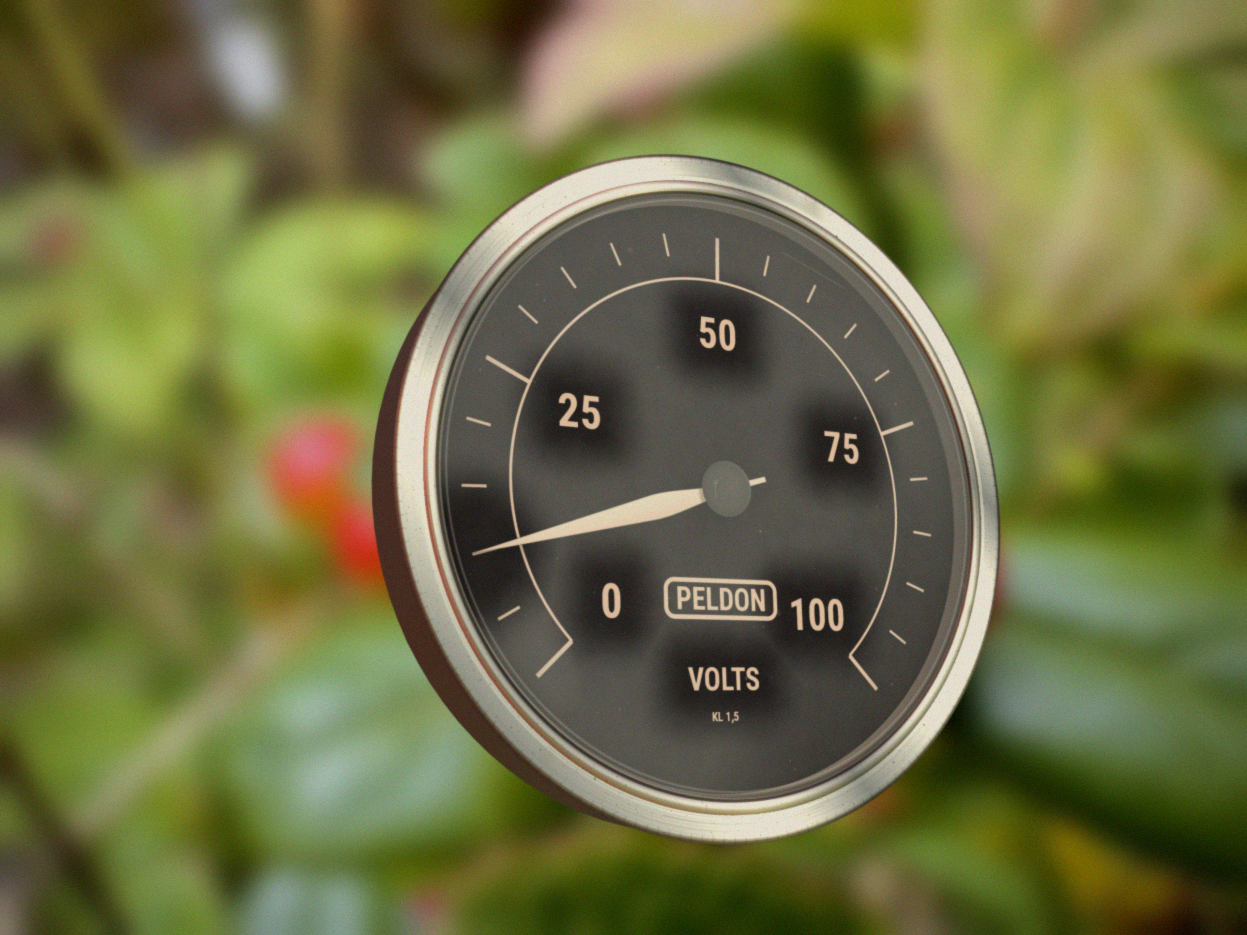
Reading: 10 V
